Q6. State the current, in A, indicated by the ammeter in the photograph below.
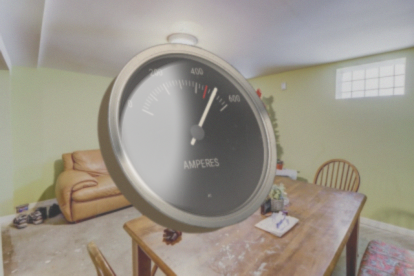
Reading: 500 A
